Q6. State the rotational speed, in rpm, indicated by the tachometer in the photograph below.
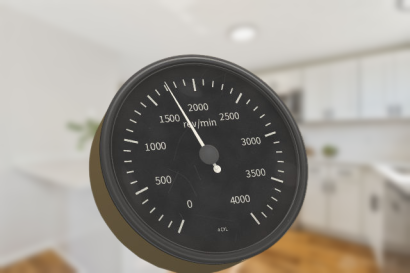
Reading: 1700 rpm
